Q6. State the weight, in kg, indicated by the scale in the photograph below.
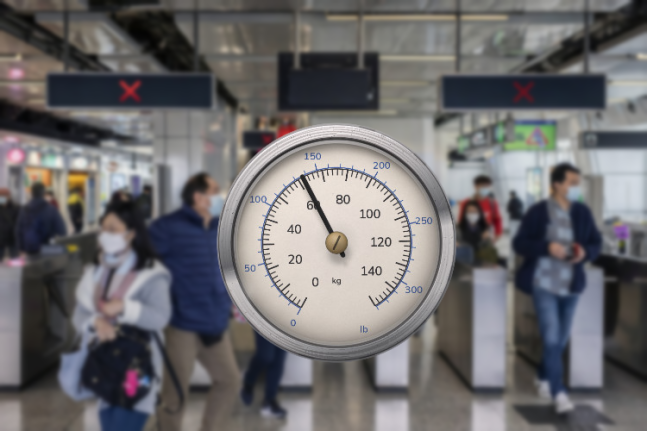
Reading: 62 kg
